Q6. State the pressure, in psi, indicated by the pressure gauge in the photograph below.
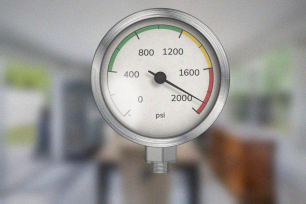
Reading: 1900 psi
